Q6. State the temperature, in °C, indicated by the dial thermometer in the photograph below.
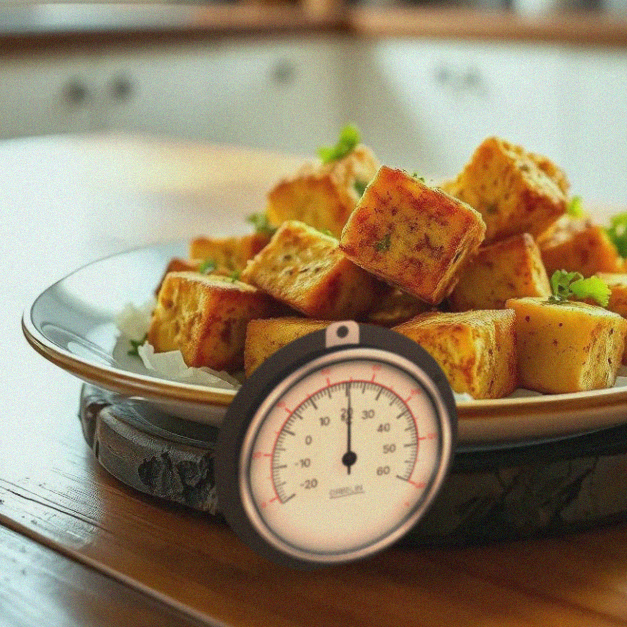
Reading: 20 °C
